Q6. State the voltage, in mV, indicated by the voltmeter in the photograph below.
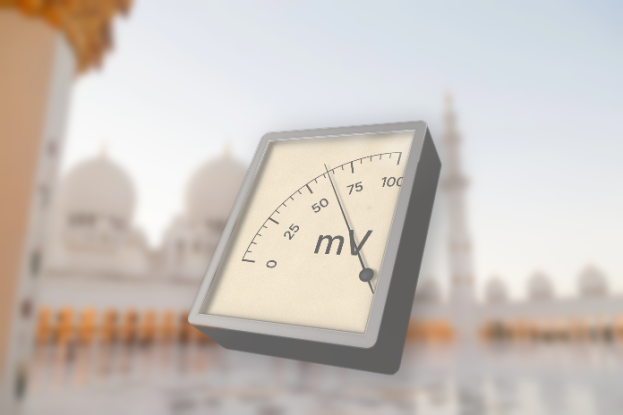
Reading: 62.5 mV
